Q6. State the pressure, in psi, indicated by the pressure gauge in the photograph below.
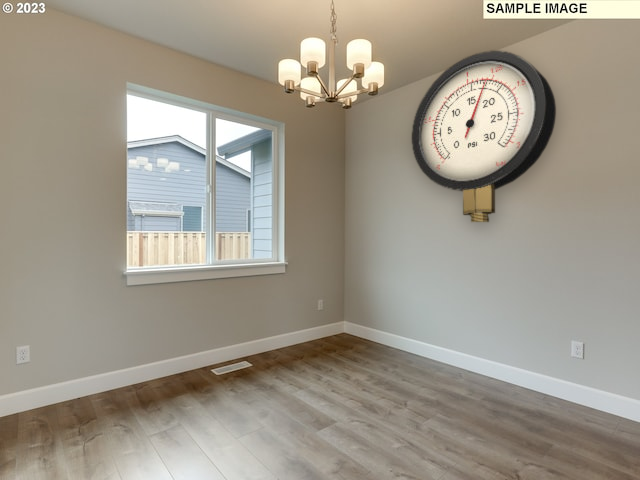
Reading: 17.5 psi
